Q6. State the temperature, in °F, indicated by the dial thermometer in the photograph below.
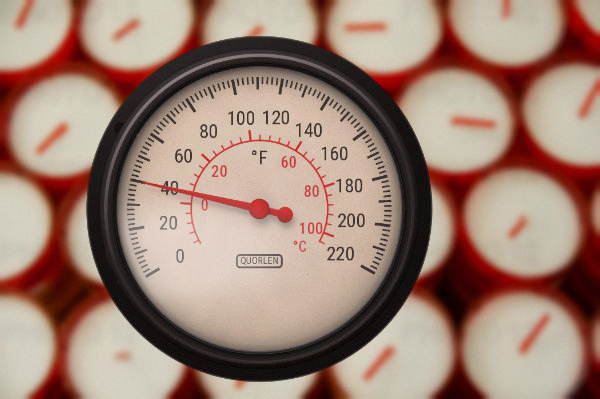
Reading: 40 °F
